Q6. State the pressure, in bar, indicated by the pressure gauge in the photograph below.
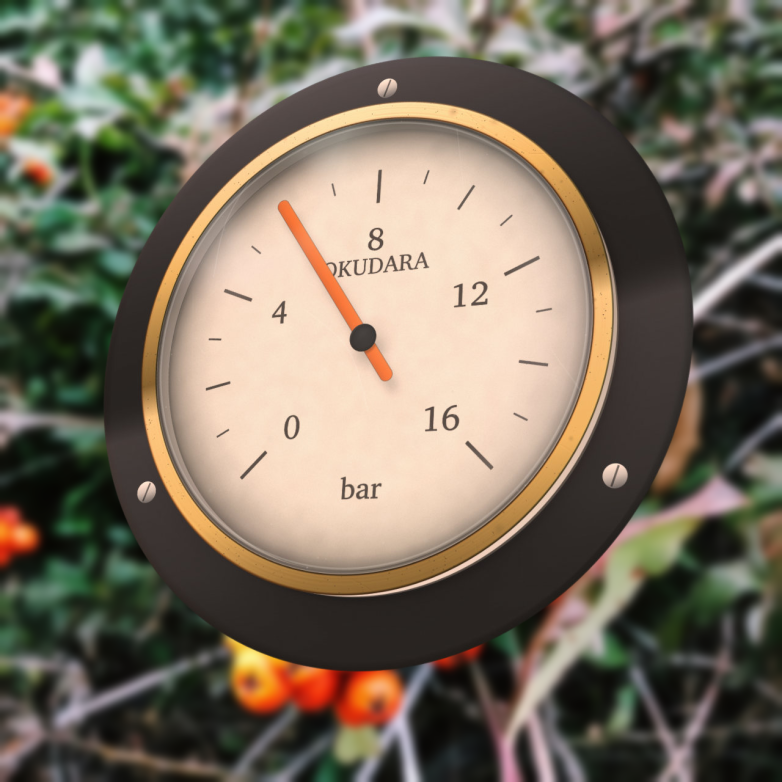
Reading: 6 bar
